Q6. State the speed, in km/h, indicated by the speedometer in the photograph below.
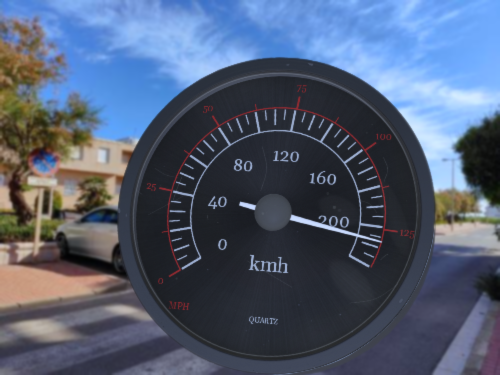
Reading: 207.5 km/h
